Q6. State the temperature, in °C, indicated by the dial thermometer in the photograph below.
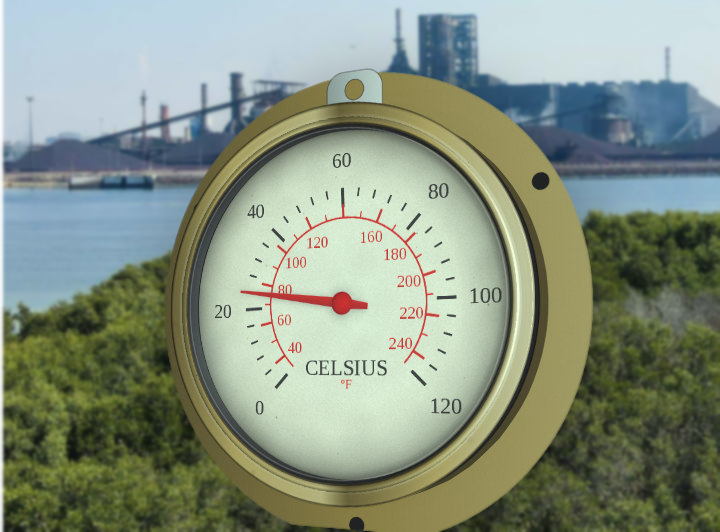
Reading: 24 °C
